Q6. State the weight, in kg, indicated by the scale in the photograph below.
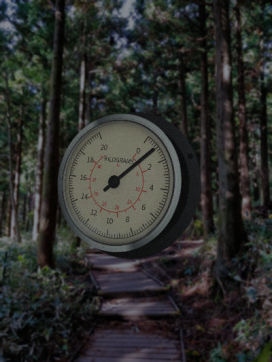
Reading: 1 kg
